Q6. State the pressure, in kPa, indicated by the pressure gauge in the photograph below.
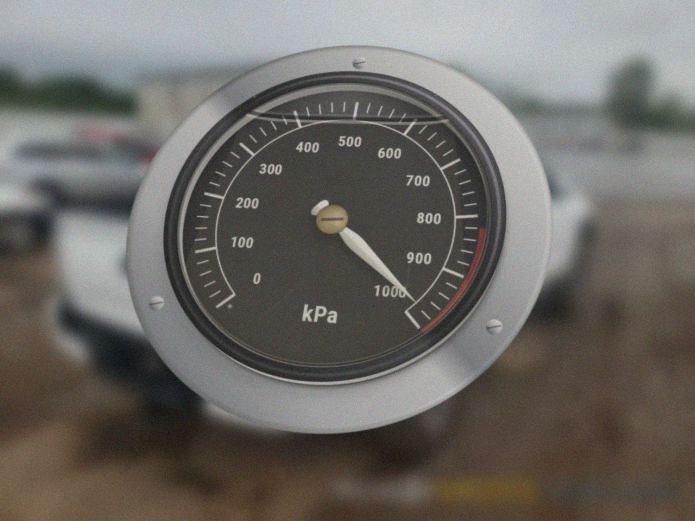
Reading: 980 kPa
